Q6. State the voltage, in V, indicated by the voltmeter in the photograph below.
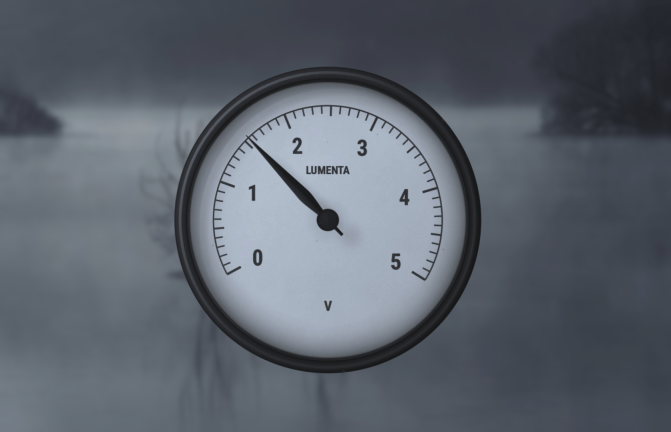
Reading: 1.55 V
